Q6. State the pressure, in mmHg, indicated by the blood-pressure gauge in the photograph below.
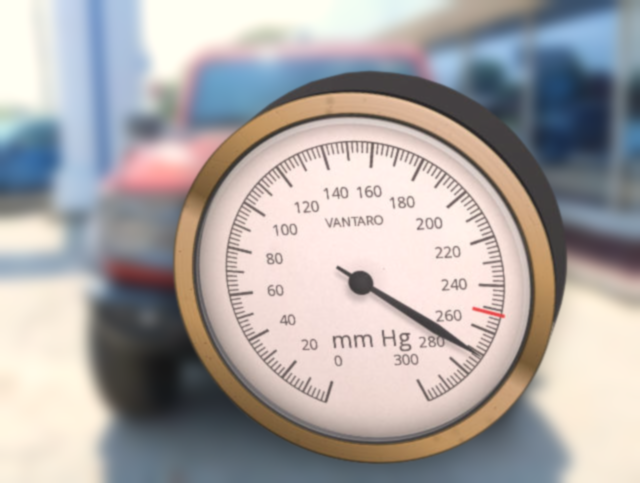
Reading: 270 mmHg
